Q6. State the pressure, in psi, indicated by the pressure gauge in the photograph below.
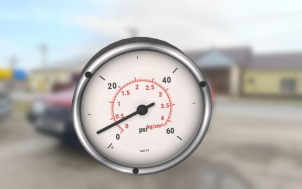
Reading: 5 psi
